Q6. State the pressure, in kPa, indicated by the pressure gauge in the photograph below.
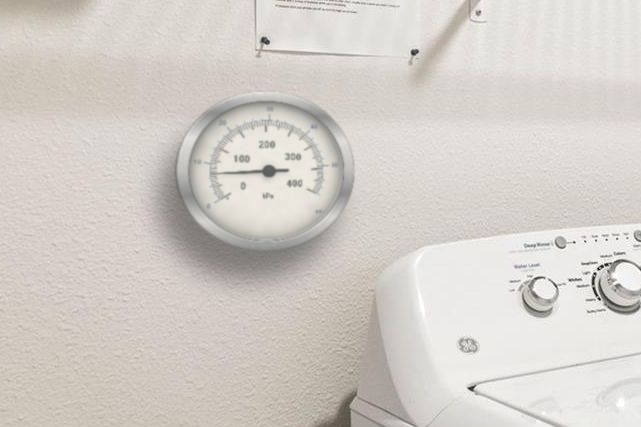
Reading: 50 kPa
